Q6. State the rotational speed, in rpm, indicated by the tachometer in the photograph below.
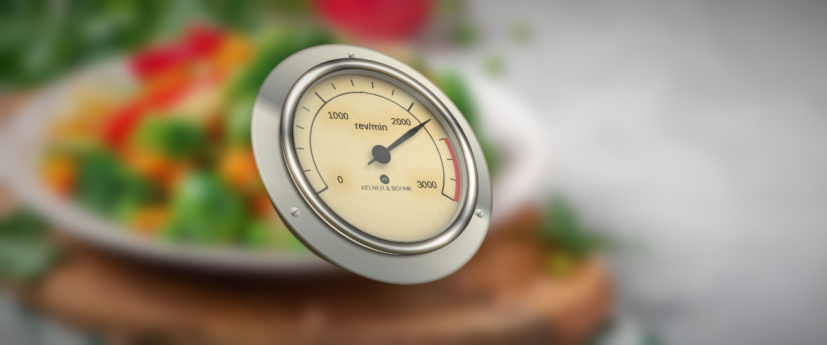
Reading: 2200 rpm
